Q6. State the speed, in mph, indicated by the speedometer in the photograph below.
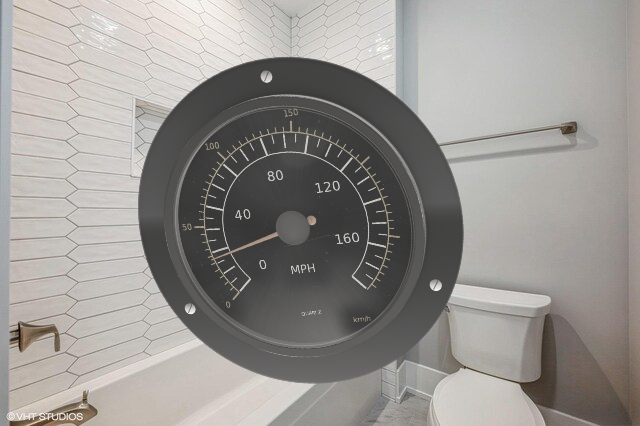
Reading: 17.5 mph
